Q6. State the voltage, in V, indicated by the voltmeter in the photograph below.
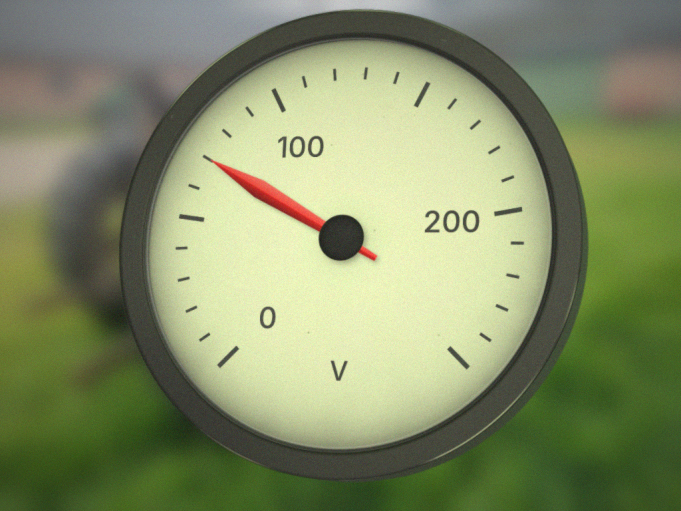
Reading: 70 V
